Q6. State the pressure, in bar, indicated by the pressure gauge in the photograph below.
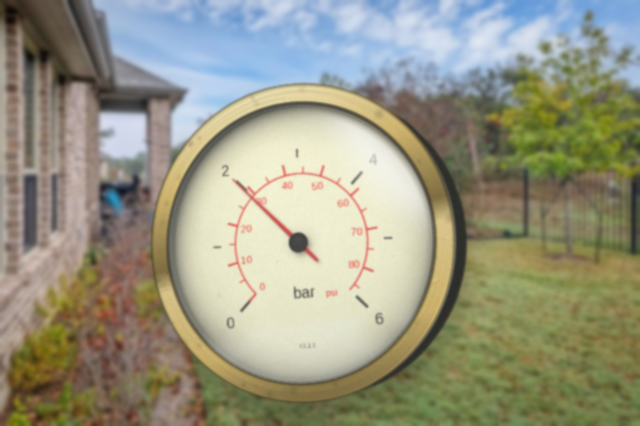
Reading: 2 bar
